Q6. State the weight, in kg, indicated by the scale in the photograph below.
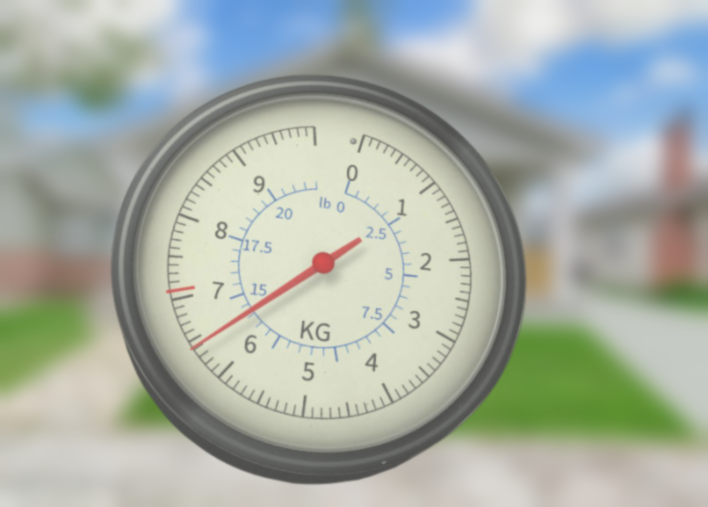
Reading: 6.4 kg
